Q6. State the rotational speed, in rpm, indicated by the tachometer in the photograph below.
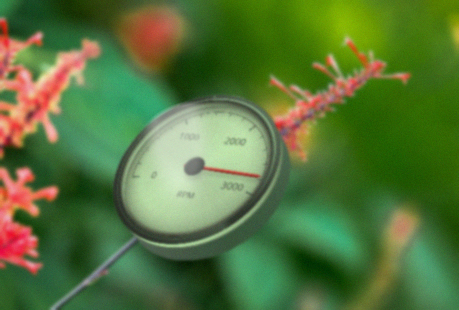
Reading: 2800 rpm
